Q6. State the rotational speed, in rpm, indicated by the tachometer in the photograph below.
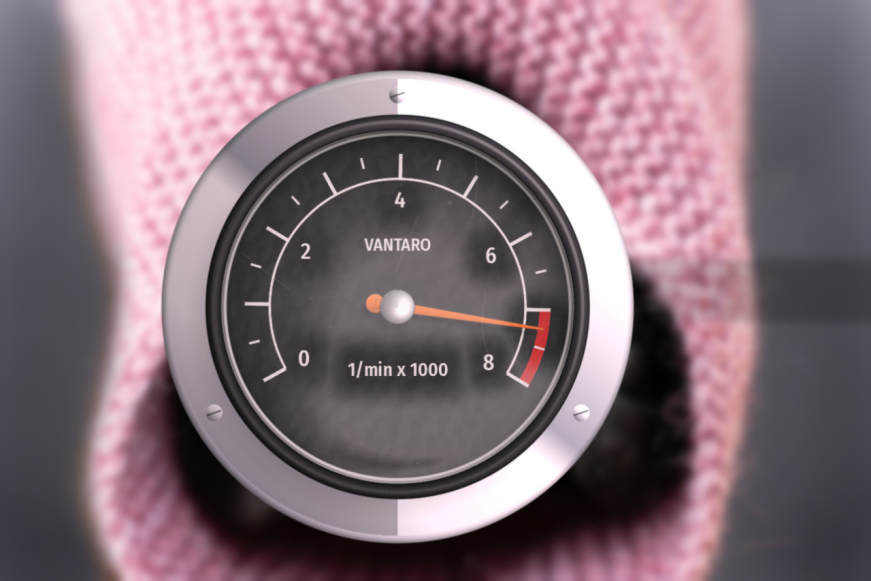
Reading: 7250 rpm
